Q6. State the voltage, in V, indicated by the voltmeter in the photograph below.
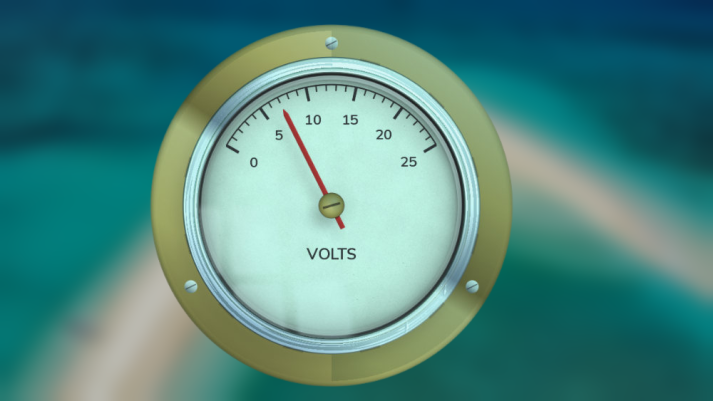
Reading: 7 V
